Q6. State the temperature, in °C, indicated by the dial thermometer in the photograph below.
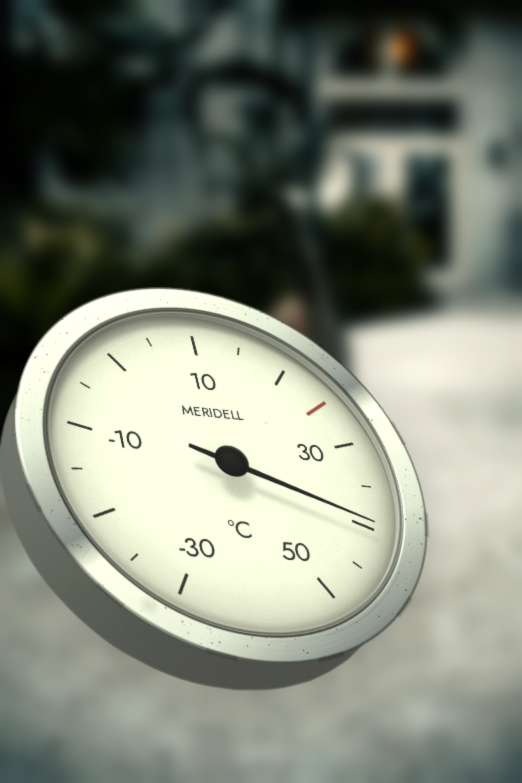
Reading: 40 °C
